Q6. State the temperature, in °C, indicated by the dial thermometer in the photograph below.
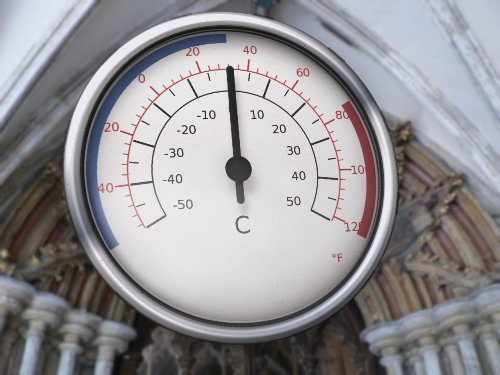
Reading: 0 °C
